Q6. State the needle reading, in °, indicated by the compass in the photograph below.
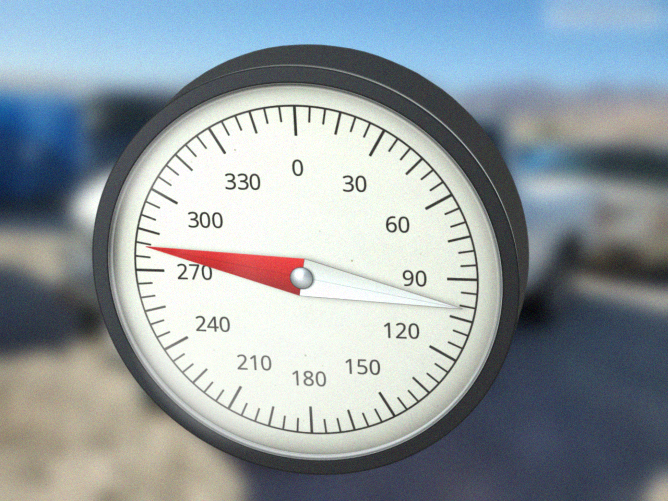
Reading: 280 °
